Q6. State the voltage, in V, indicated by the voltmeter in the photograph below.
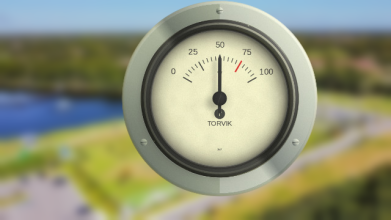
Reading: 50 V
